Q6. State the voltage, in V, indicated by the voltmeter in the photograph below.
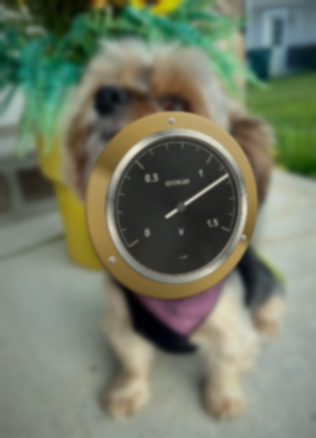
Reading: 1.15 V
